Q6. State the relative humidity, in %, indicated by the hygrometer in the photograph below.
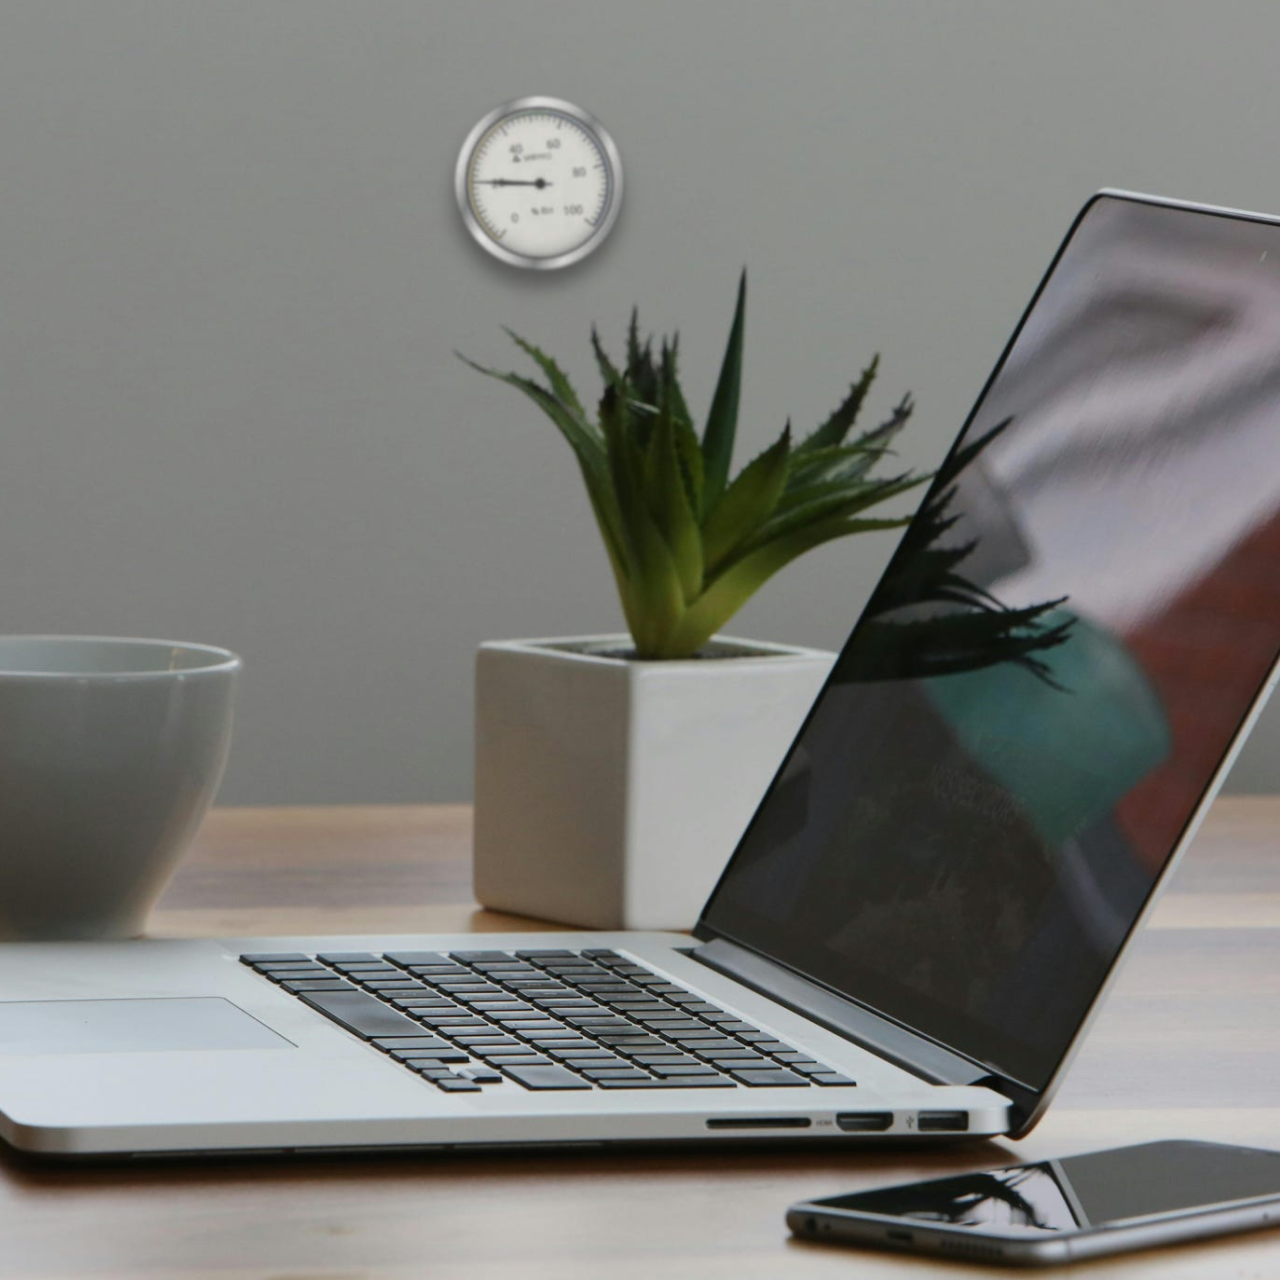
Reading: 20 %
